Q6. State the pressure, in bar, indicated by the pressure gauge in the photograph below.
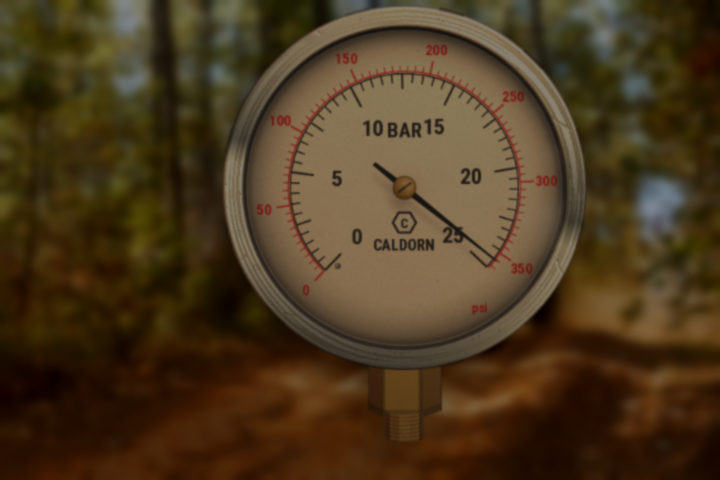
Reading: 24.5 bar
